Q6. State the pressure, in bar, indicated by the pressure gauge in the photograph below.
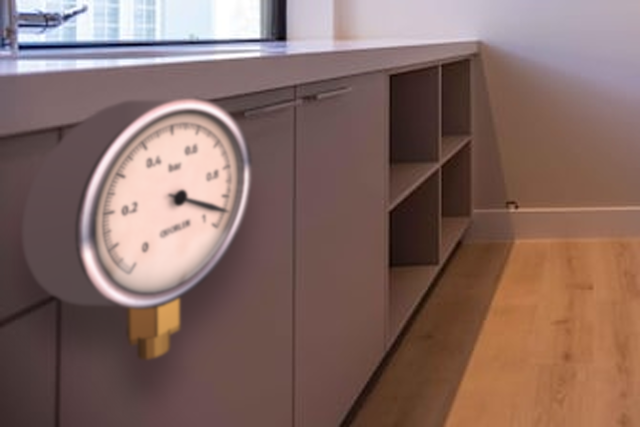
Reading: 0.95 bar
